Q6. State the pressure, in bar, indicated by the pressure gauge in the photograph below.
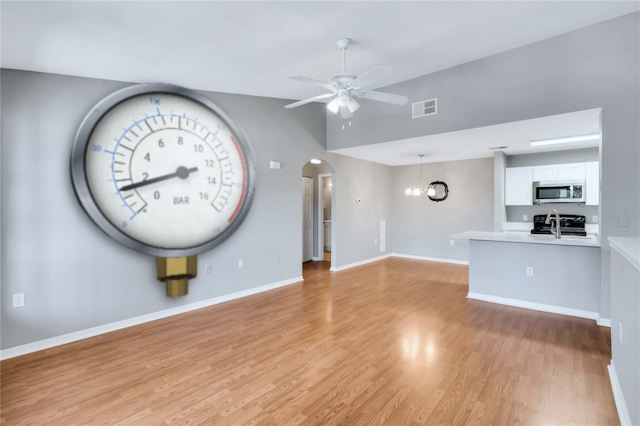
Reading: 1.5 bar
